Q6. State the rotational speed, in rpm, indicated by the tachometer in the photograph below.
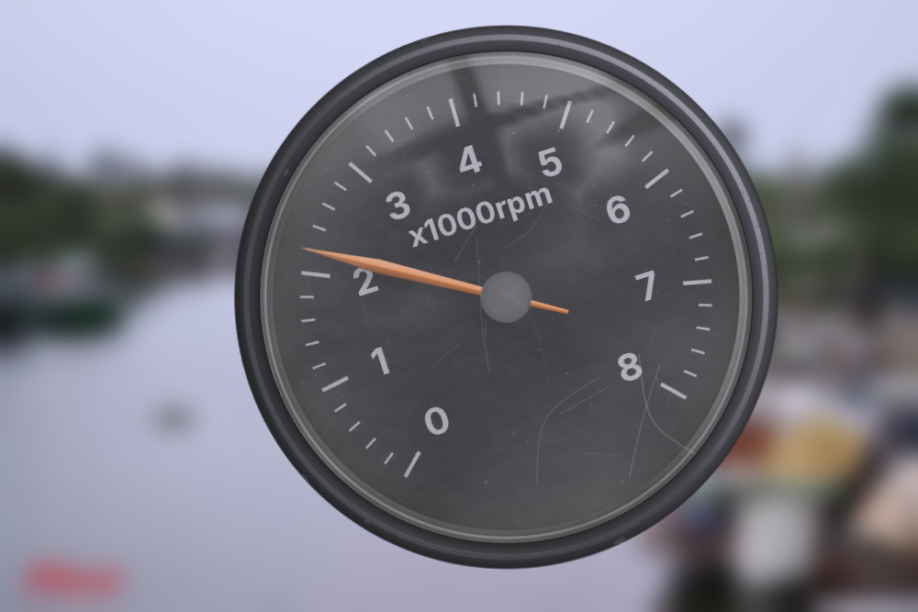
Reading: 2200 rpm
